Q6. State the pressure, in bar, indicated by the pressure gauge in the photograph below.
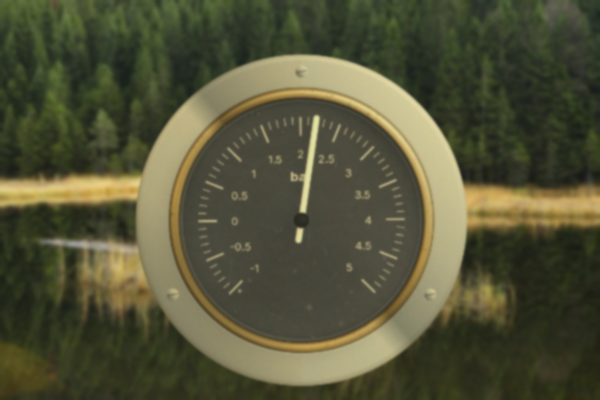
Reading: 2.2 bar
